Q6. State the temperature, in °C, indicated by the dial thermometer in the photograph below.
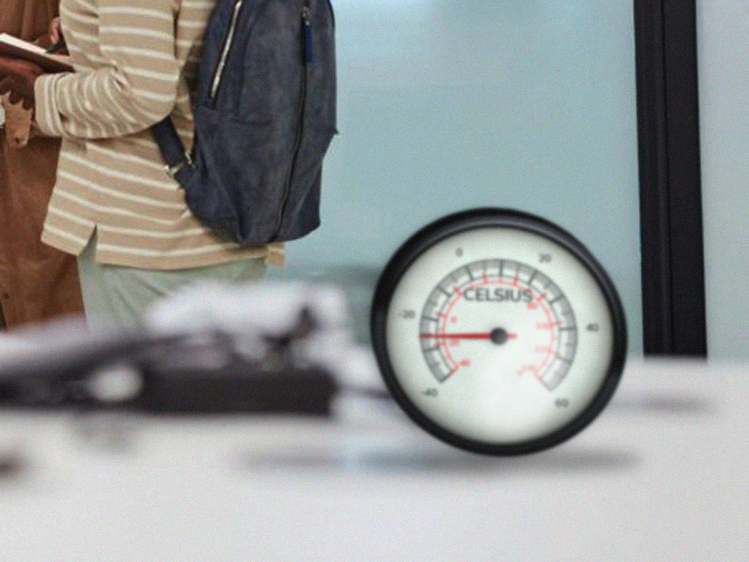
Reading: -25 °C
